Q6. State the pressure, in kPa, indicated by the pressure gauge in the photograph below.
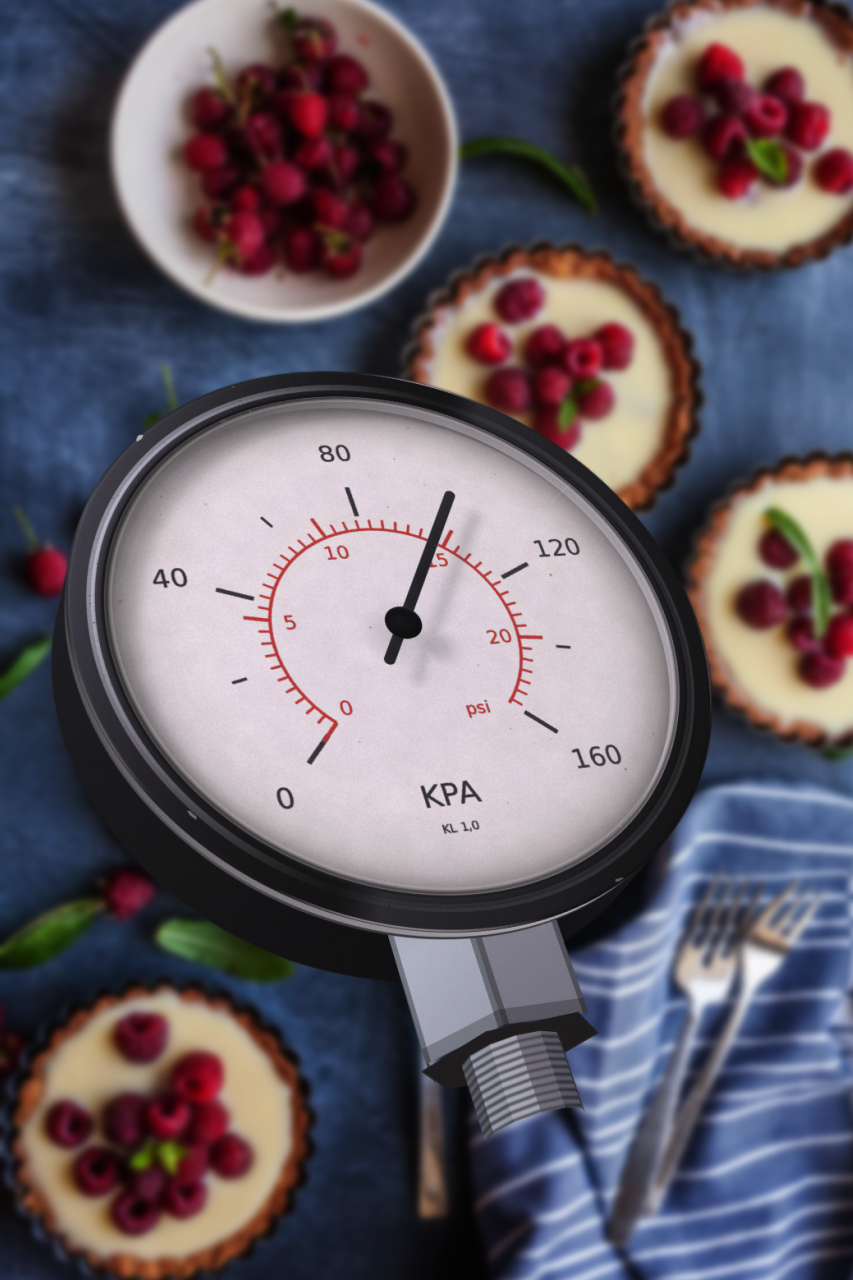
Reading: 100 kPa
